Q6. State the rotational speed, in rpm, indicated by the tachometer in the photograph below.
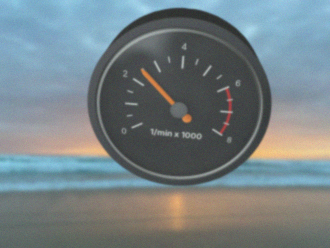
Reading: 2500 rpm
